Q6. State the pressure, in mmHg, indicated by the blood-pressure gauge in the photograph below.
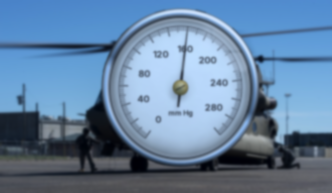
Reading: 160 mmHg
